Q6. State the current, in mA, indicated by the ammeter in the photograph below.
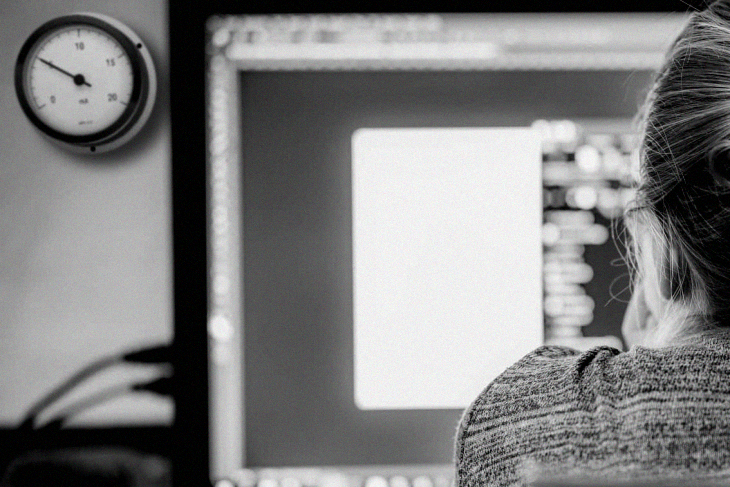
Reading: 5 mA
